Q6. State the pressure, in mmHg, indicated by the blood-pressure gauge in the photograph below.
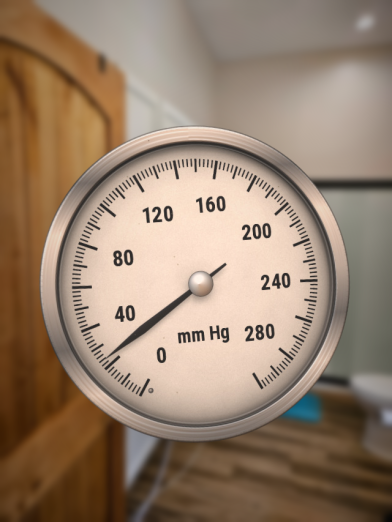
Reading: 24 mmHg
